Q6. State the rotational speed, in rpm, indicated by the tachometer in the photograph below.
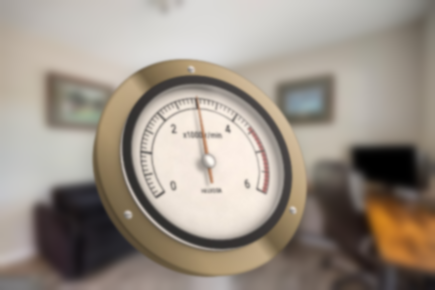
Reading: 3000 rpm
